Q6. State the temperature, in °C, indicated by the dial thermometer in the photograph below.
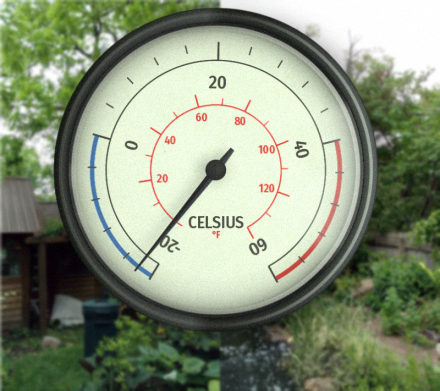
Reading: -18 °C
